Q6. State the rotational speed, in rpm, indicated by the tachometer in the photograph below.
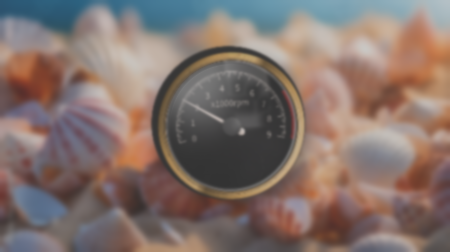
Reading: 2000 rpm
